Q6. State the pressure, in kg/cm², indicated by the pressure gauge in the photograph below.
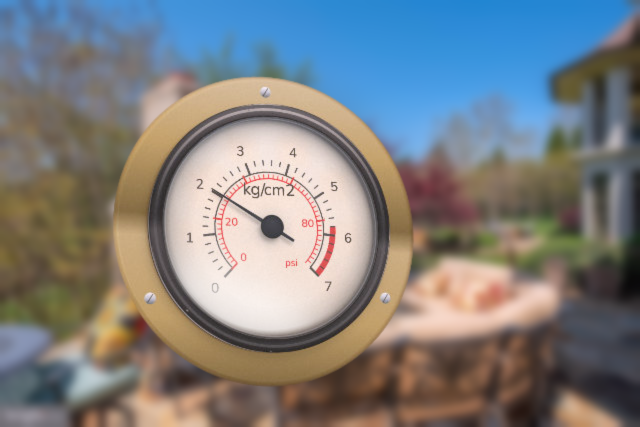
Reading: 2 kg/cm²
